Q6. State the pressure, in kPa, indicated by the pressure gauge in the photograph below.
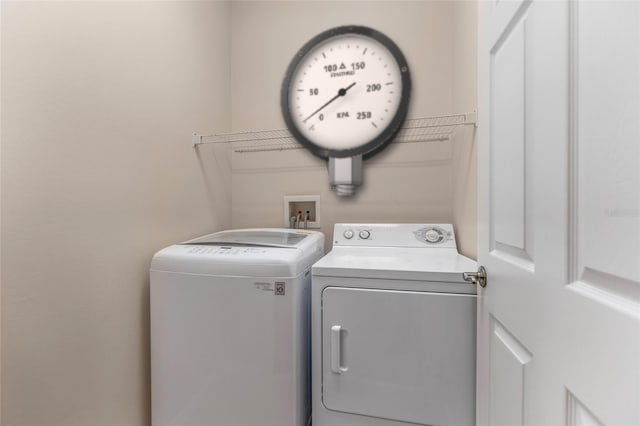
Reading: 10 kPa
